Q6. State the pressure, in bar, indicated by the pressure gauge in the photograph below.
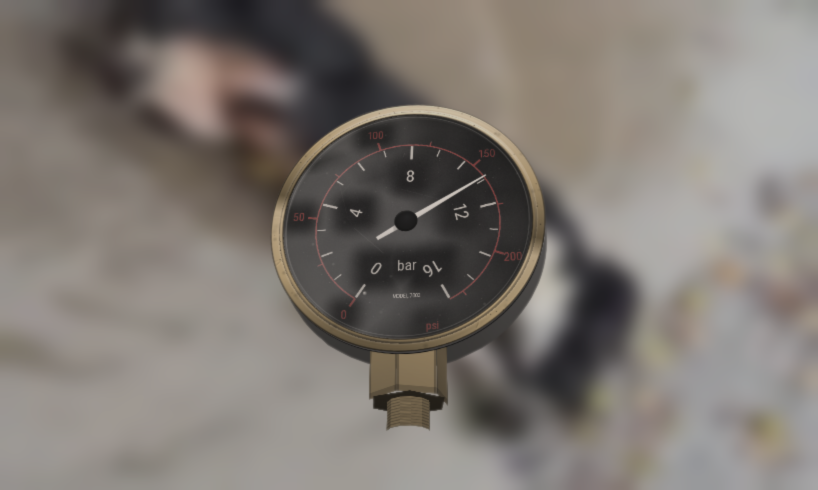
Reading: 11 bar
